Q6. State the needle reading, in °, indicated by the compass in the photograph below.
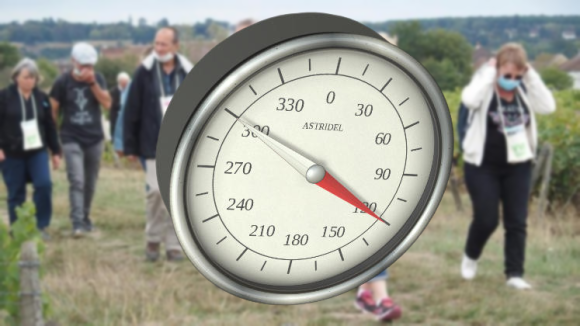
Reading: 120 °
